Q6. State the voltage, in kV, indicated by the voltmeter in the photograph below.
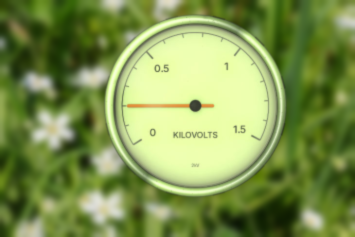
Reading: 0.2 kV
